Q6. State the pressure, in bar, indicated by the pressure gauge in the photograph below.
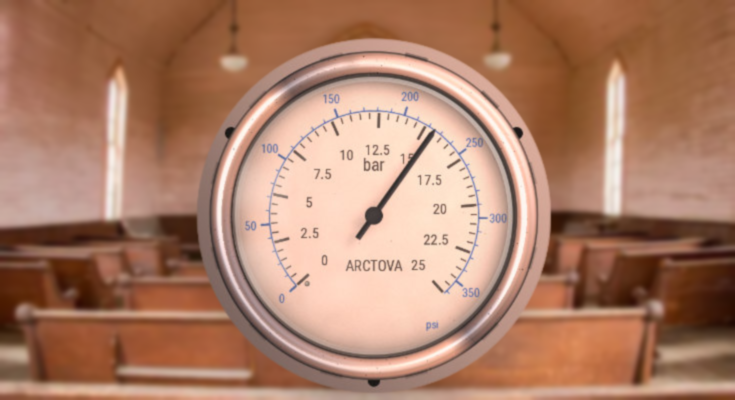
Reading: 15.5 bar
